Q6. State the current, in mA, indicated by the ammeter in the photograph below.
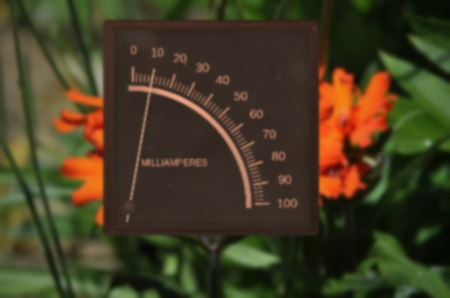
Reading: 10 mA
